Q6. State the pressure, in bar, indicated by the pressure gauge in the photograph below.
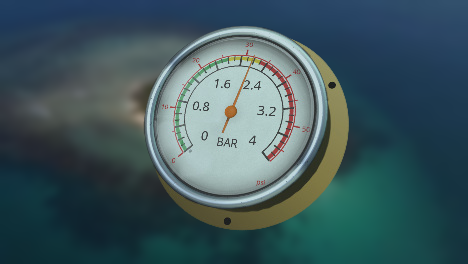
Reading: 2.2 bar
